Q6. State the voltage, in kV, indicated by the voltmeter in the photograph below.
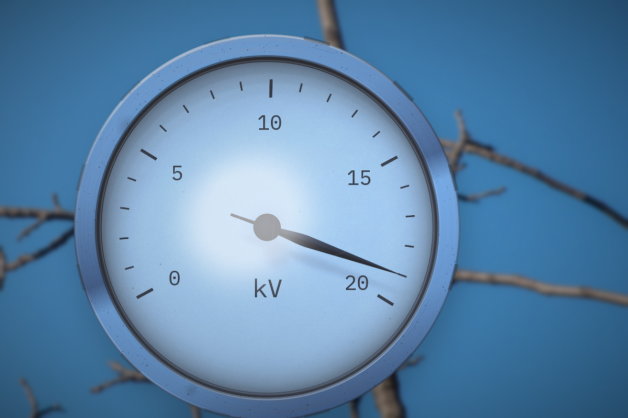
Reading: 19 kV
